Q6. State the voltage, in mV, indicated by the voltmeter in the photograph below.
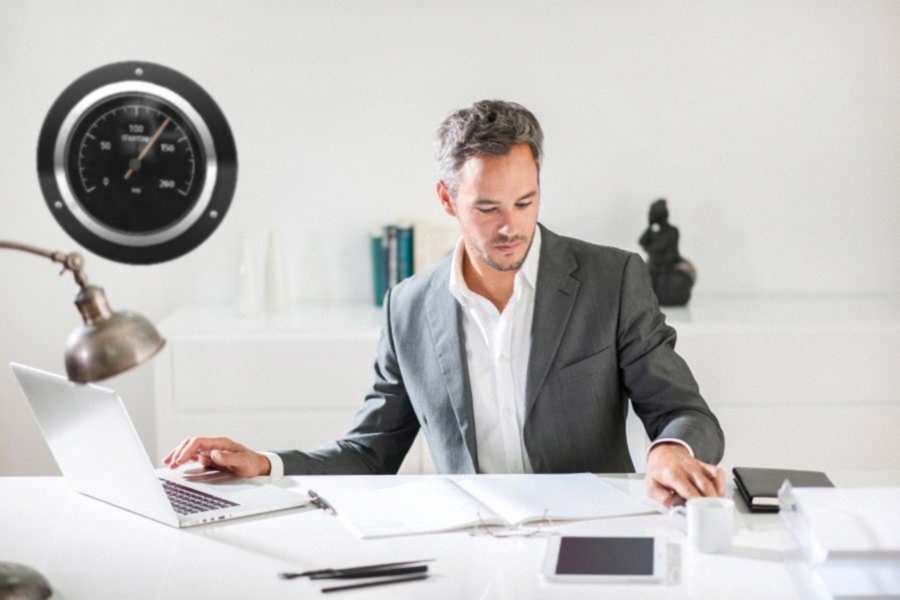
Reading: 130 mV
